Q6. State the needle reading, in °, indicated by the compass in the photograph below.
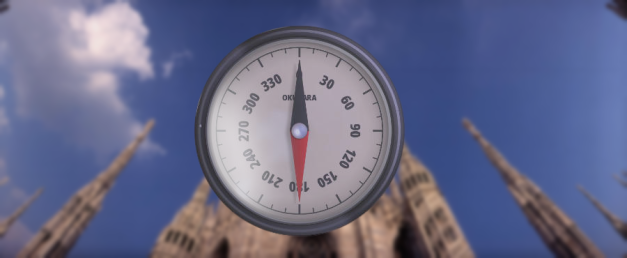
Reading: 180 °
